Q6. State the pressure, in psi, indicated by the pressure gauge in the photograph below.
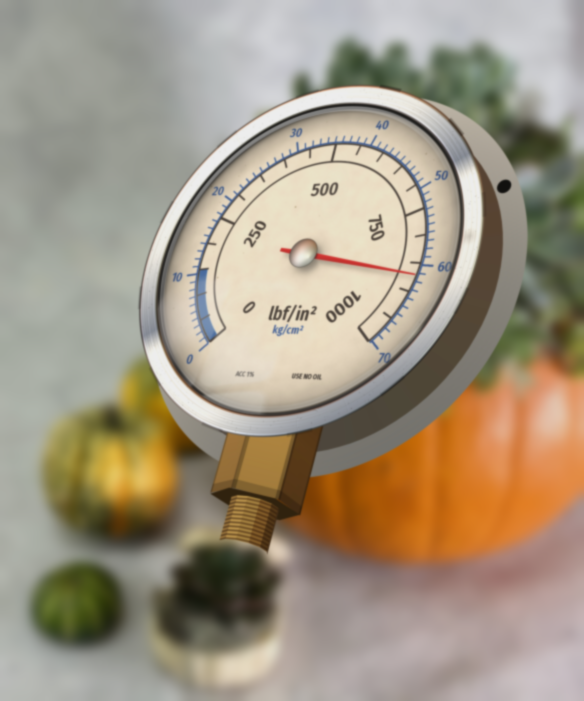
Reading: 875 psi
